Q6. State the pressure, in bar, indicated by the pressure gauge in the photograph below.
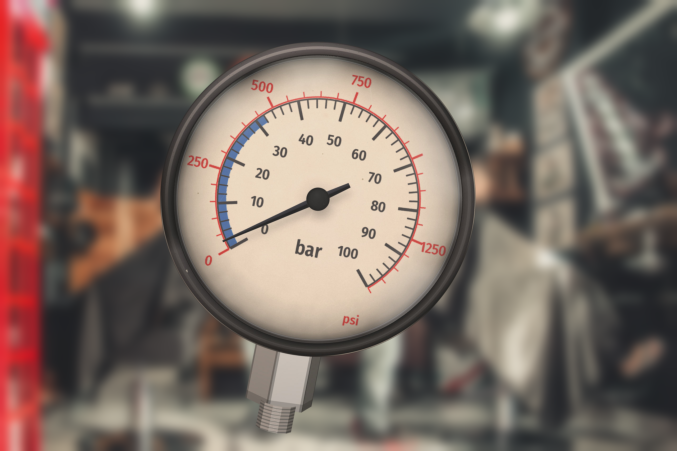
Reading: 2 bar
